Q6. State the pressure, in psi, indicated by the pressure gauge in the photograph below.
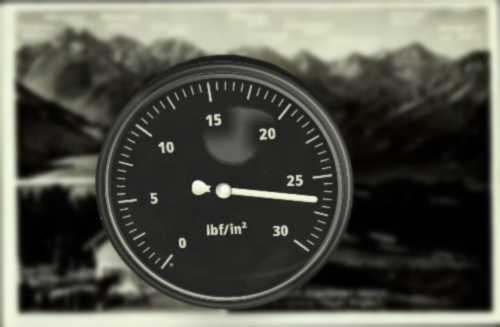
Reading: 26.5 psi
